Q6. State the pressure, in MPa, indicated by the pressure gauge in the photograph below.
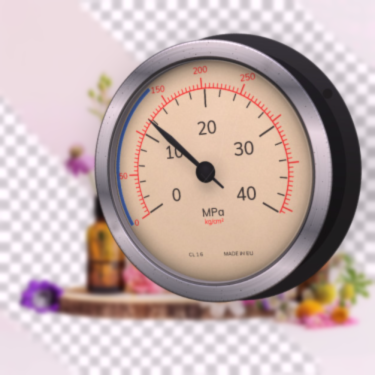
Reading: 12 MPa
